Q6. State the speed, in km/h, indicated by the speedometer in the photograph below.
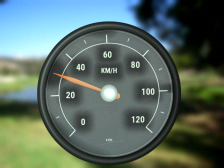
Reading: 30 km/h
